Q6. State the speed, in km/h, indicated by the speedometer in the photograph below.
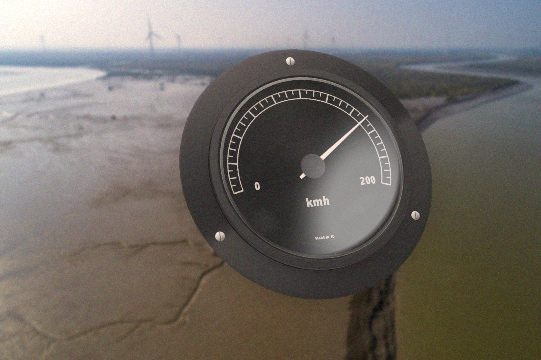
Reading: 150 km/h
